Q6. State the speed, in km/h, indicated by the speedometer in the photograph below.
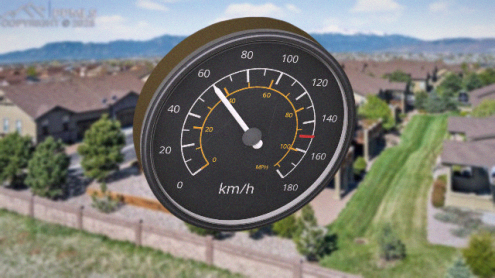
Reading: 60 km/h
